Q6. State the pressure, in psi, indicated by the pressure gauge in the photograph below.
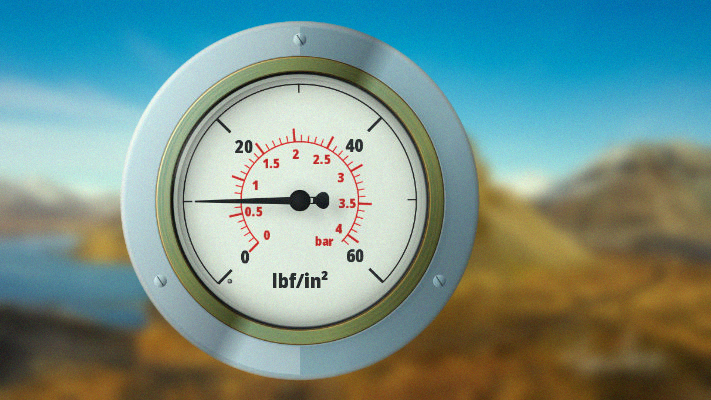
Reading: 10 psi
